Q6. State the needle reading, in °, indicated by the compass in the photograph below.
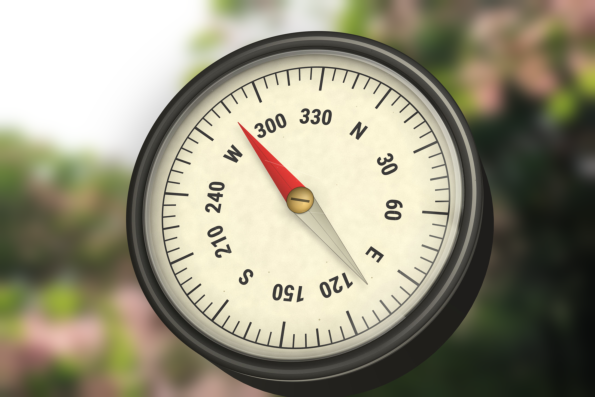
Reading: 285 °
